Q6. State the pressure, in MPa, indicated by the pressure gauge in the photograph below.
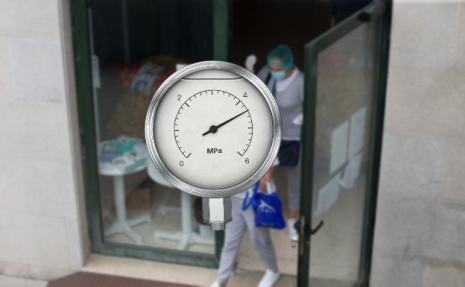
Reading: 4.4 MPa
